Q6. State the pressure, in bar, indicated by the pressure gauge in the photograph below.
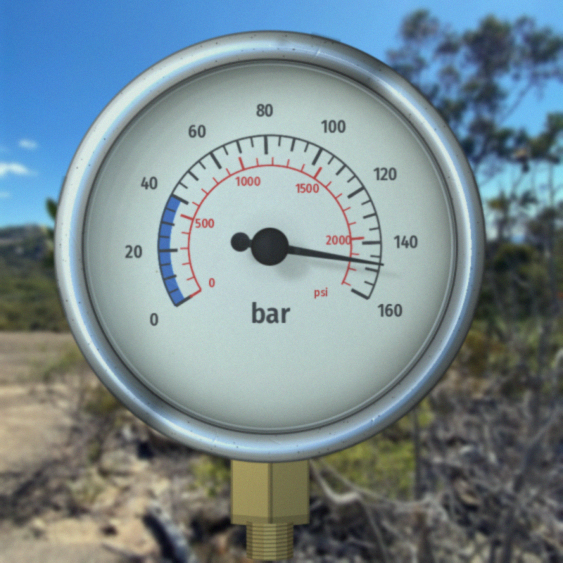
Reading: 147.5 bar
